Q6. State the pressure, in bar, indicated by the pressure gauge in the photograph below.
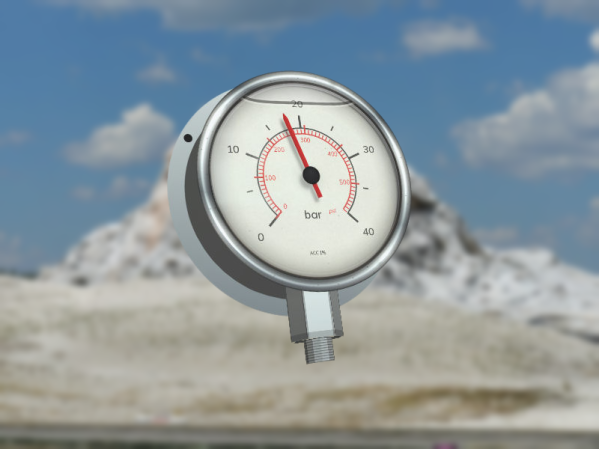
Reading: 17.5 bar
